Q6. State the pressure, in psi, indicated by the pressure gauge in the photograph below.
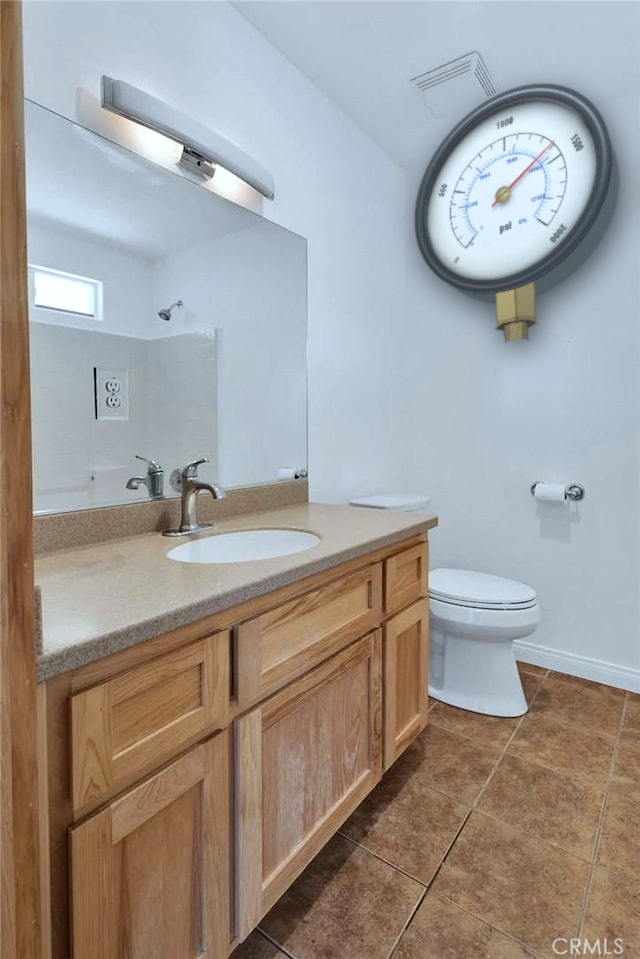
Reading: 1400 psi
